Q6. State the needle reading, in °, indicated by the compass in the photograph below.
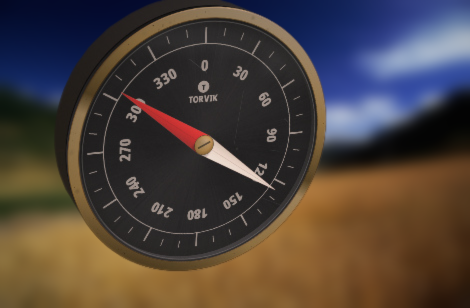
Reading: 305 °
